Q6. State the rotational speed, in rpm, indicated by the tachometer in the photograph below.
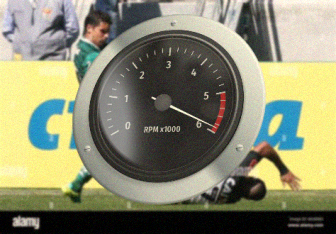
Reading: 5900 rpm
